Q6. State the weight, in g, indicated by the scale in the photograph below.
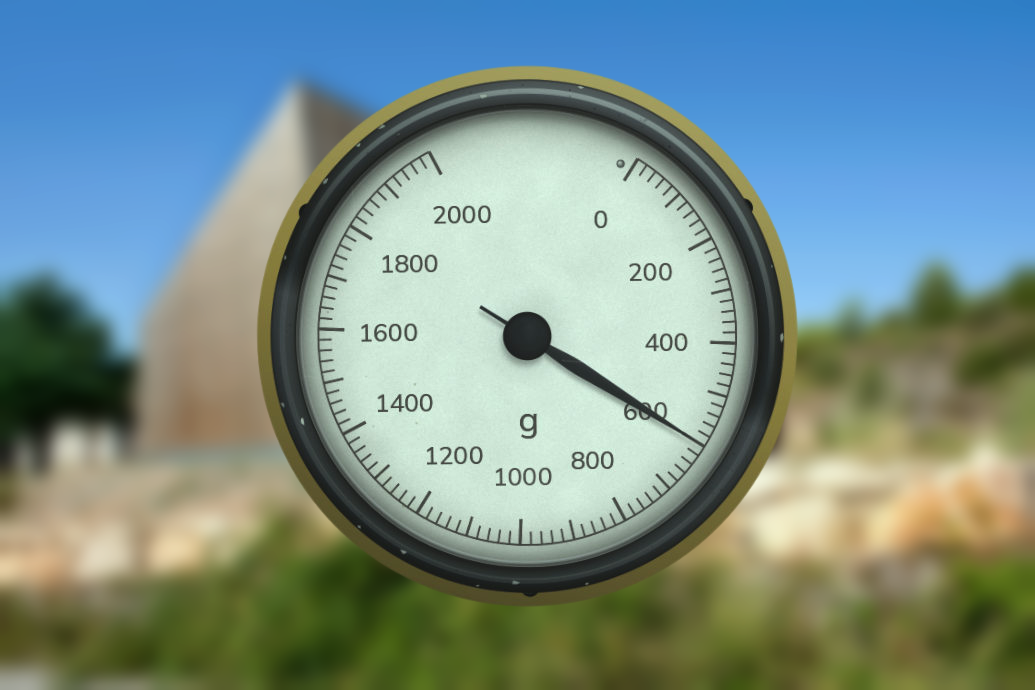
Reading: 600 g
